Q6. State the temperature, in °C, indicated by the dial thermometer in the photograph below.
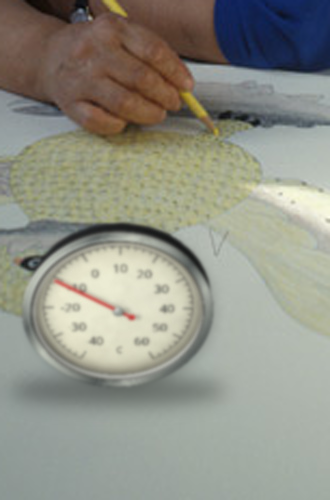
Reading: -10 °C
